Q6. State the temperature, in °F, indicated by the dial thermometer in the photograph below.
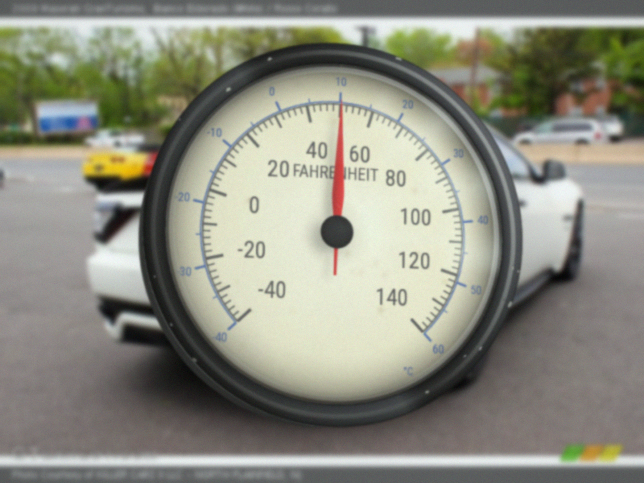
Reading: 50 °F
